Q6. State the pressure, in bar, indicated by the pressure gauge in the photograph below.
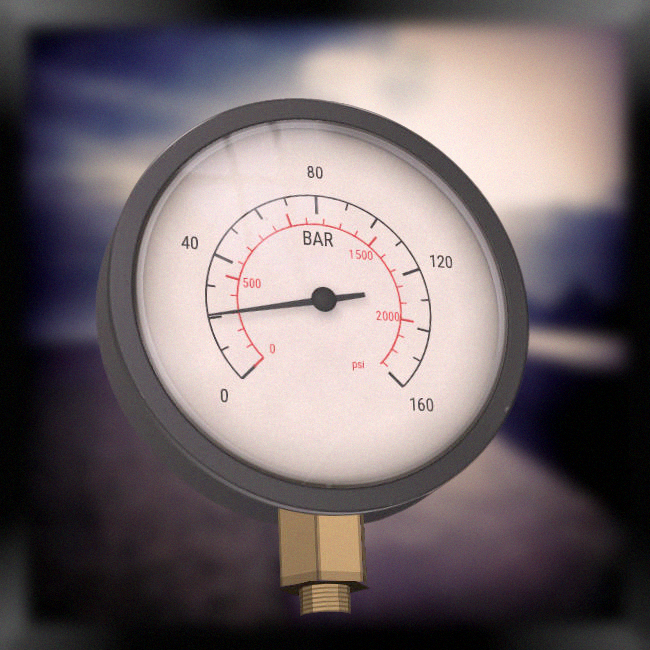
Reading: 20 bar
